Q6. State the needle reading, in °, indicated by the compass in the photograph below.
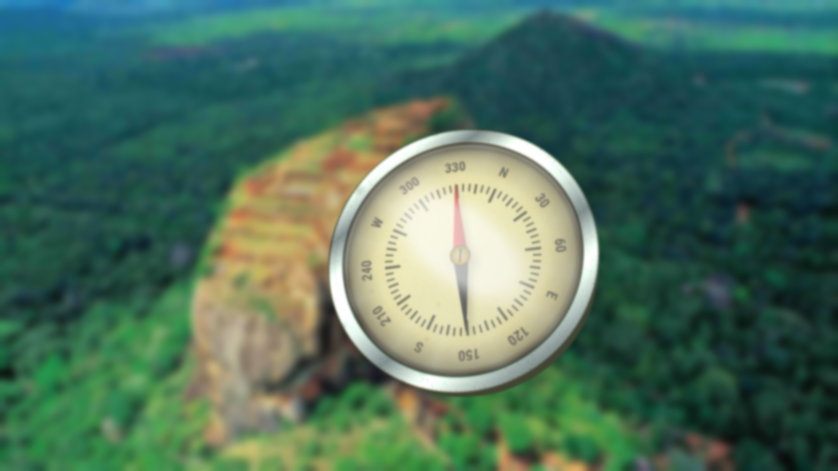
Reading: 330 °
